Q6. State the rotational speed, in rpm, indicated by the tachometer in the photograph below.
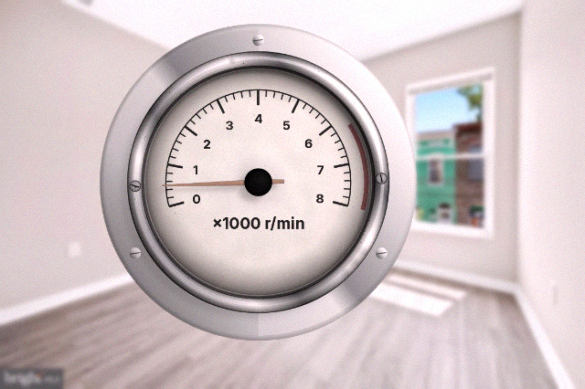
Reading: 500 rpm
